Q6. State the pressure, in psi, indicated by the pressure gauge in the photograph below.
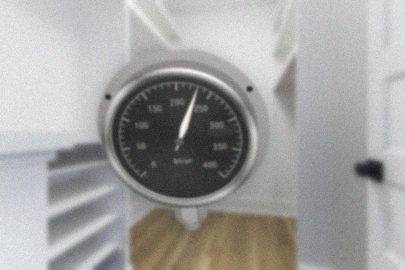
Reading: 230 psi
